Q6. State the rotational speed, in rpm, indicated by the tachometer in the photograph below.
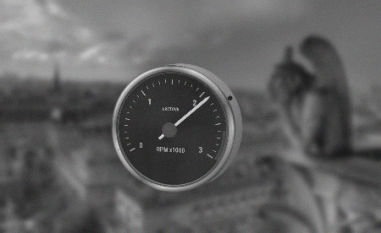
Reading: 2100 rpm
